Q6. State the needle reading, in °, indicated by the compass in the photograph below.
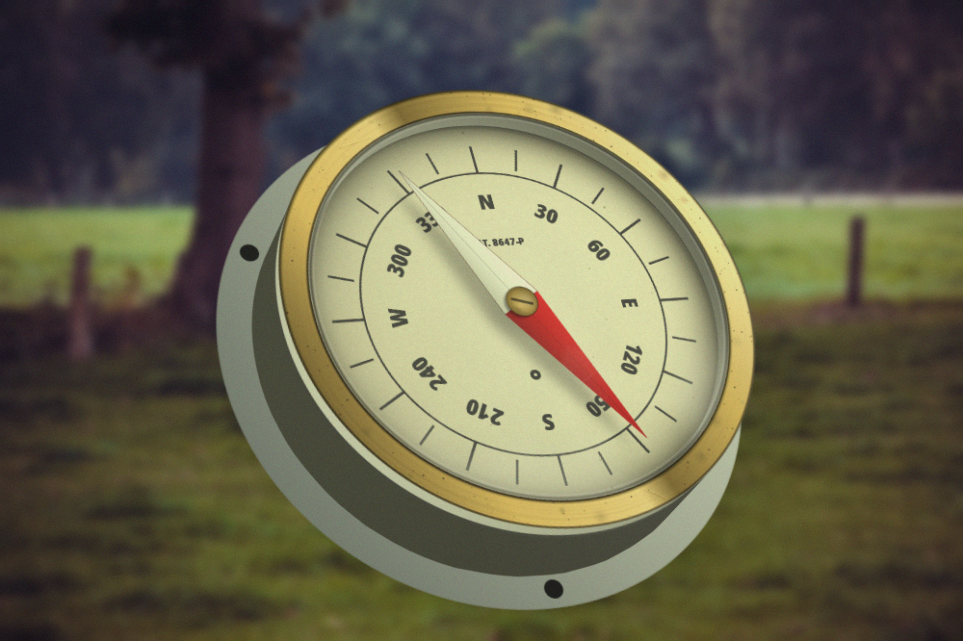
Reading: 150 °
